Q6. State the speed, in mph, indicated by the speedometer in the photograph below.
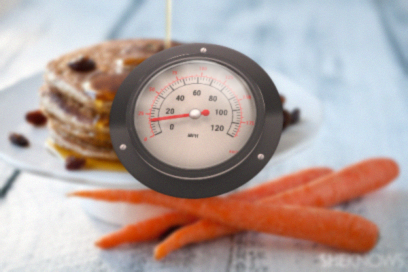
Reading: 10 mph
